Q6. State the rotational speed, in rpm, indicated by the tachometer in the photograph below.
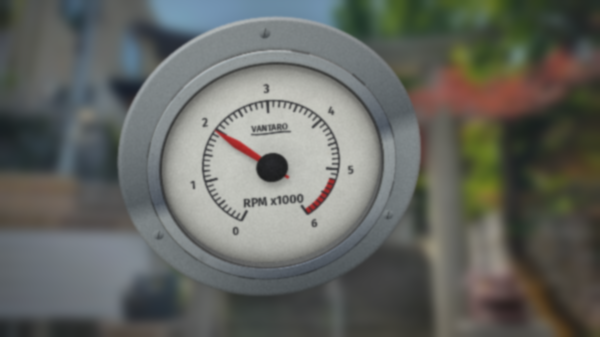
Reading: 2000 rpm
